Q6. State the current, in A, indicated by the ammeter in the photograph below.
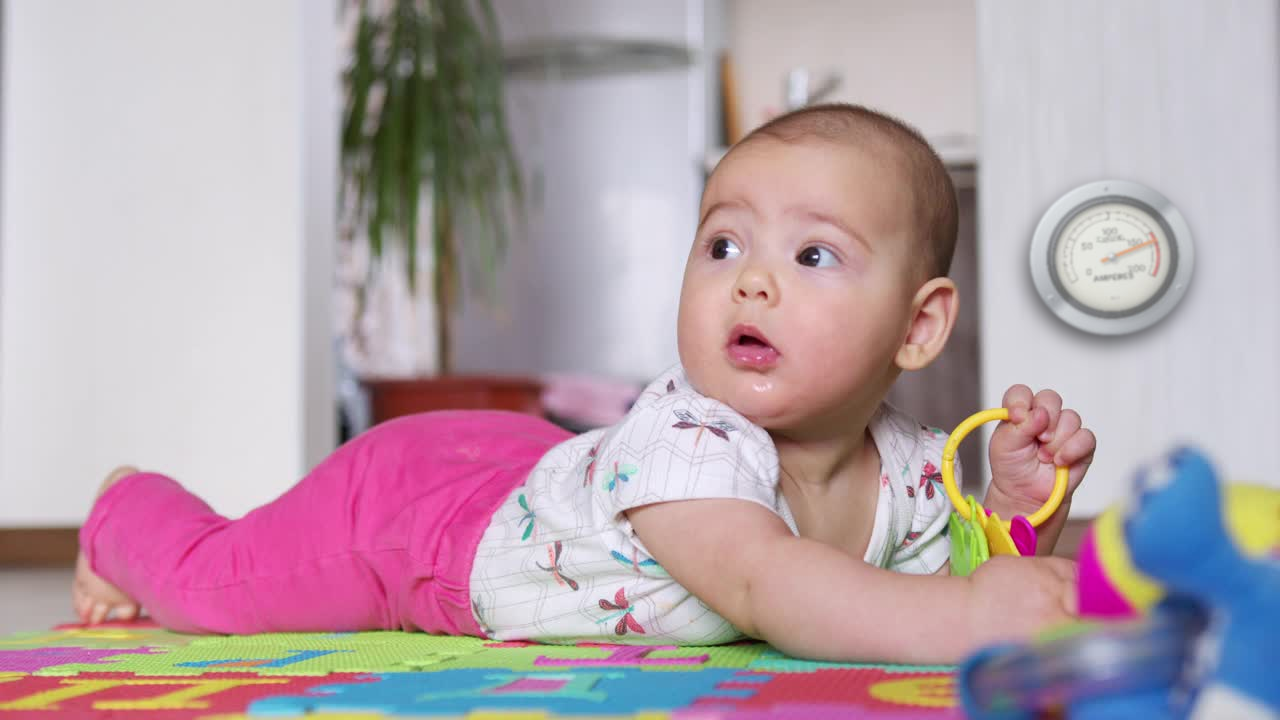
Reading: 160 A
